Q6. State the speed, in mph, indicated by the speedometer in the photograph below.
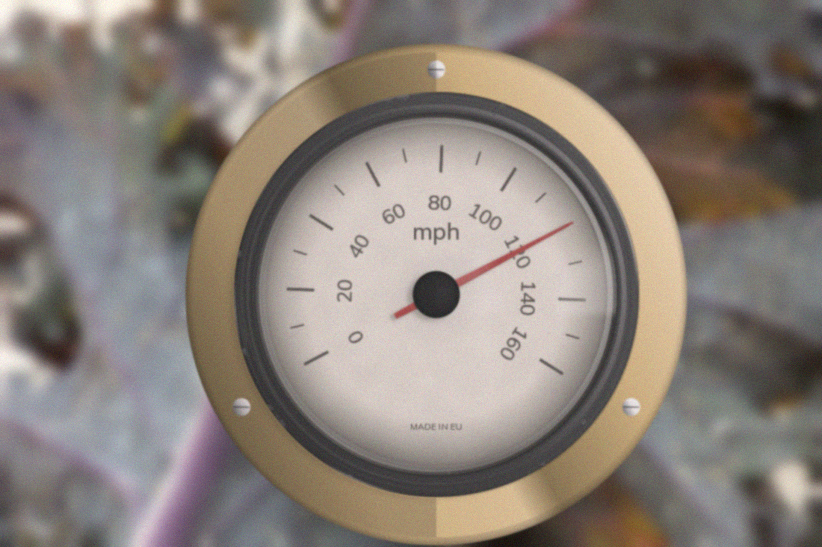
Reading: 120 mph
